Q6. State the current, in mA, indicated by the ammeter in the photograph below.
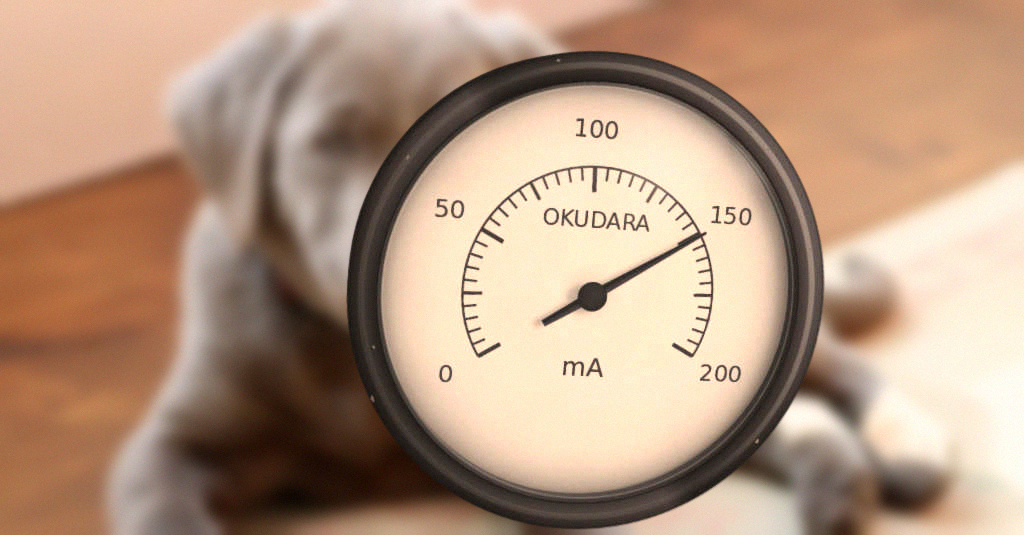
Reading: 150 mA
